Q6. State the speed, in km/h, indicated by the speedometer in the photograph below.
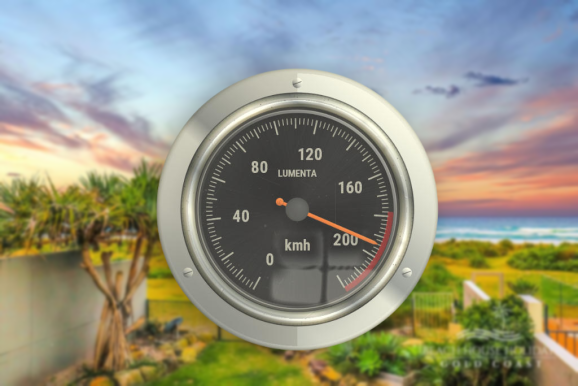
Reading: 194 km/h
